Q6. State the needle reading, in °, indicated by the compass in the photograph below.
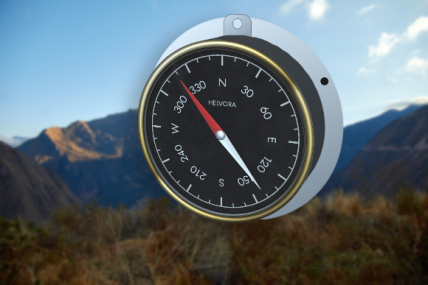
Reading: 320 °
